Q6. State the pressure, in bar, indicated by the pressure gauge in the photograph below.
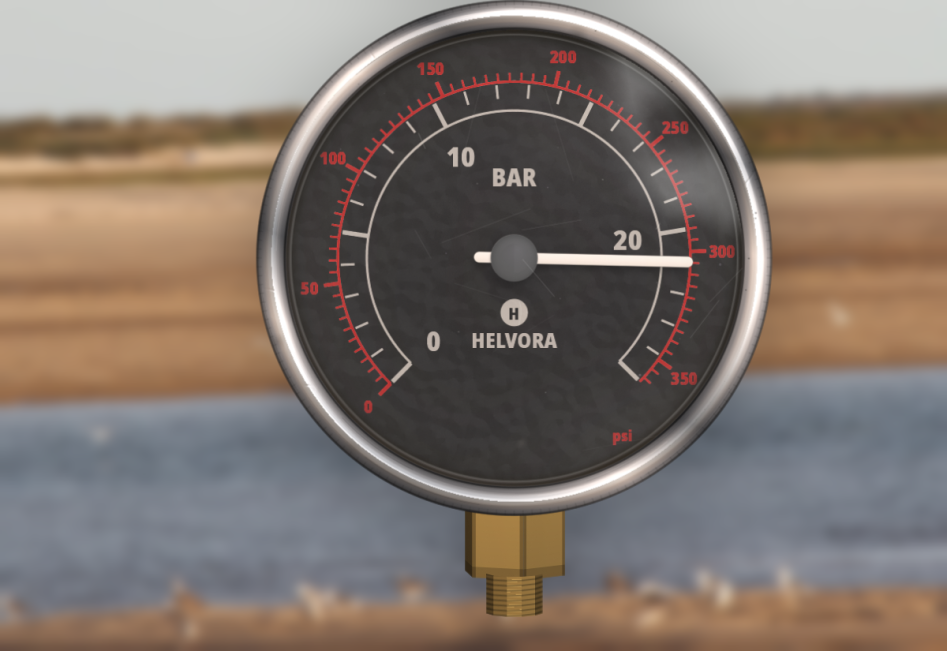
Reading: 21 bar
